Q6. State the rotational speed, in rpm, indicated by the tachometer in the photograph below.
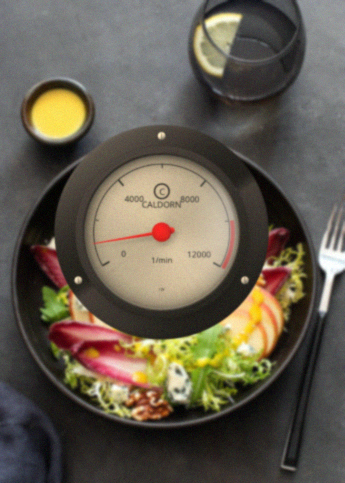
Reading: 1000 rpm
